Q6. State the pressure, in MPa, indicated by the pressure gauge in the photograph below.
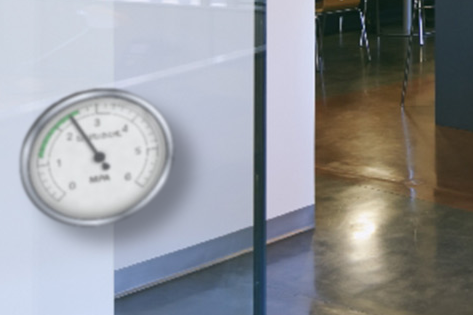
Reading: 2.4 MPa
